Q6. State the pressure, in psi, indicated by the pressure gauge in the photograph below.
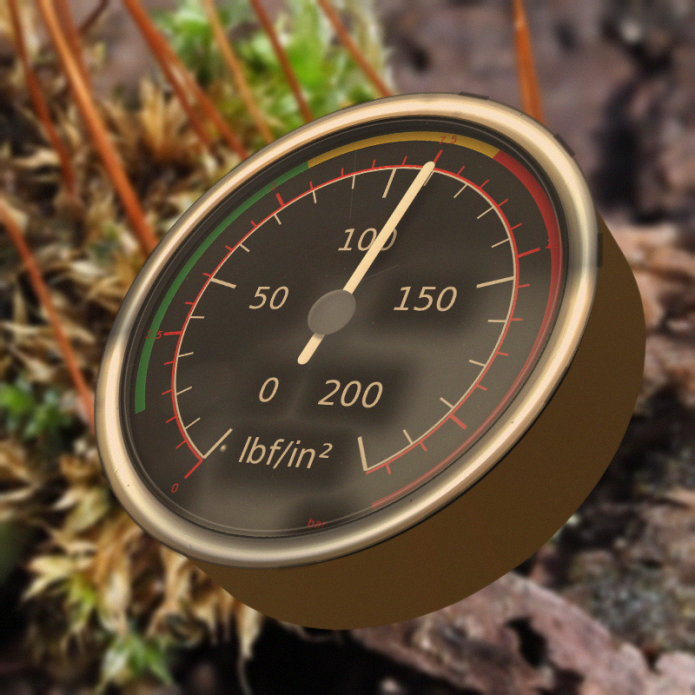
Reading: 110 psi
